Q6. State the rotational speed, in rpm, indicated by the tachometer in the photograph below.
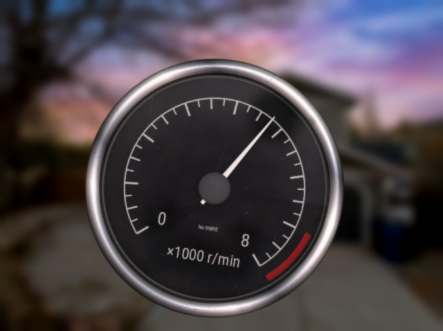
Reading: 4750 rpm
